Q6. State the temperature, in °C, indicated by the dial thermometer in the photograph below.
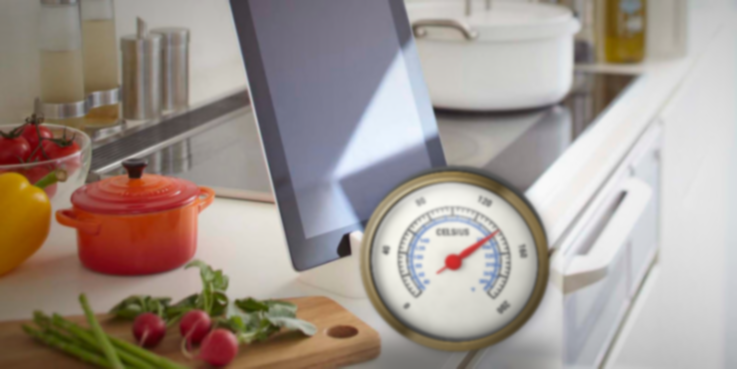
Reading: 140 °C
